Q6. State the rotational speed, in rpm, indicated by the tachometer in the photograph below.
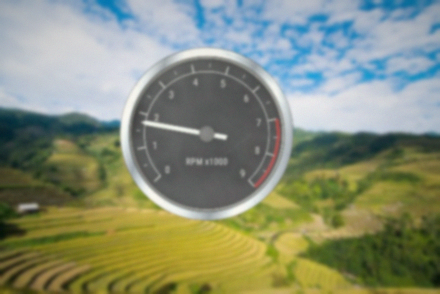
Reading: 1750 rpm
